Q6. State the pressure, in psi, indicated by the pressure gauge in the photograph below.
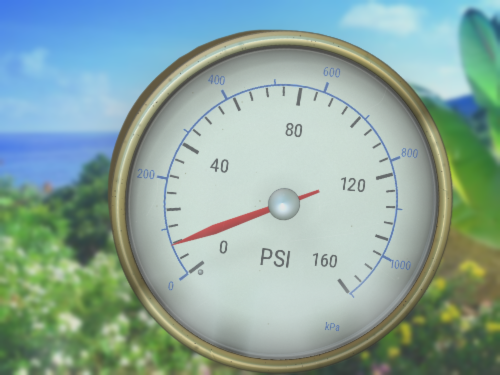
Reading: 10 psi
